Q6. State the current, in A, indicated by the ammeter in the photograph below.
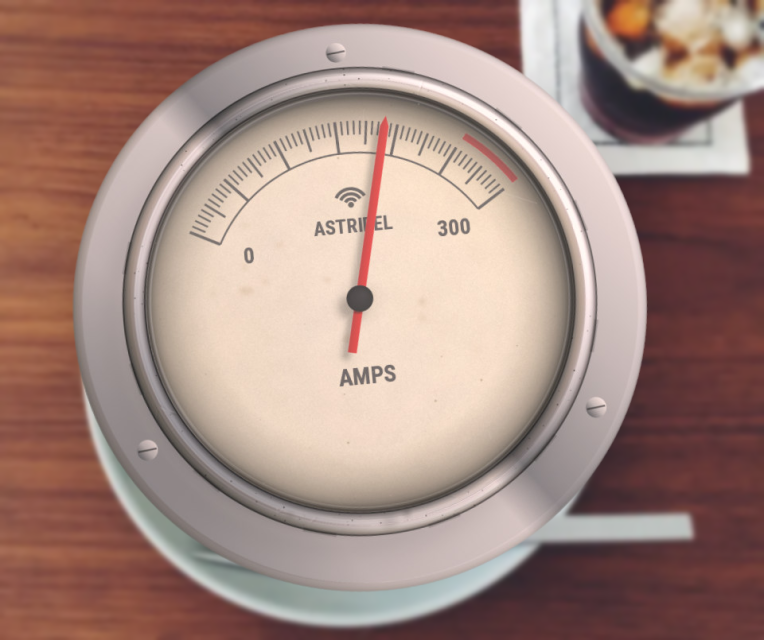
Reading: 190 A
